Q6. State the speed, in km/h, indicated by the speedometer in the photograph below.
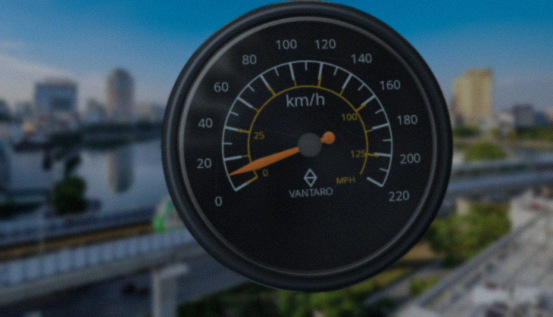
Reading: 10 km/h
